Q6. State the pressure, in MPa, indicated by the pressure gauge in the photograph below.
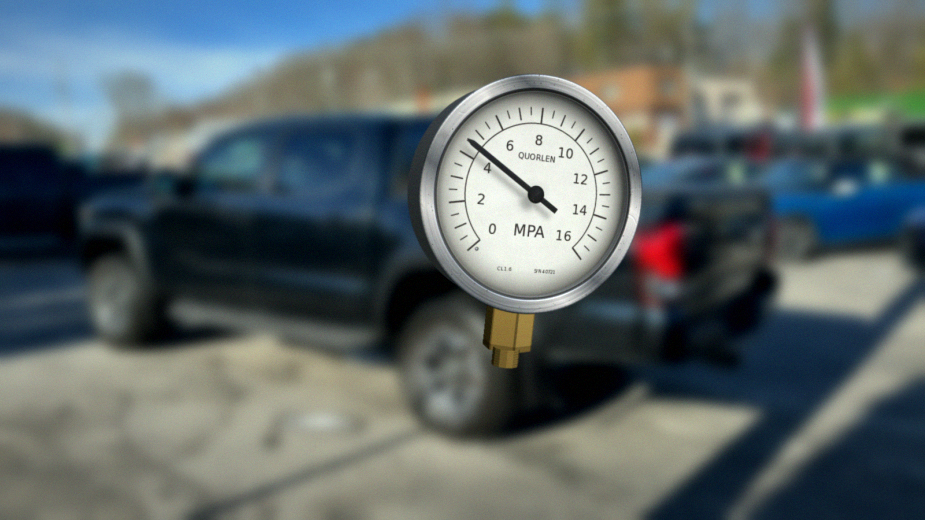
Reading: 4.5 MPa
